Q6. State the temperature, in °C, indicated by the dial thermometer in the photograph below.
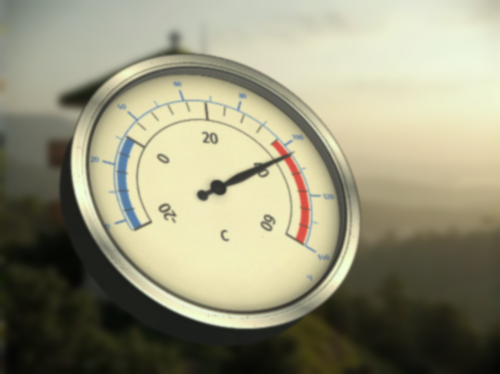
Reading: 40 °C
